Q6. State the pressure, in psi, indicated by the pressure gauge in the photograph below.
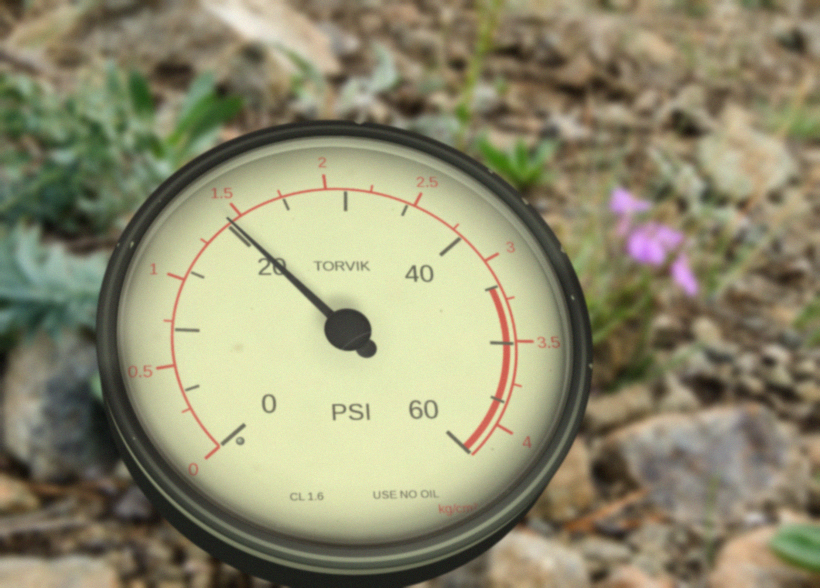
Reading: 20 psi
